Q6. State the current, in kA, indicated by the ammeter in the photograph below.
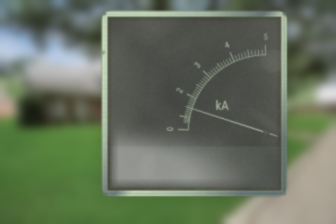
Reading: 1.5 kA
